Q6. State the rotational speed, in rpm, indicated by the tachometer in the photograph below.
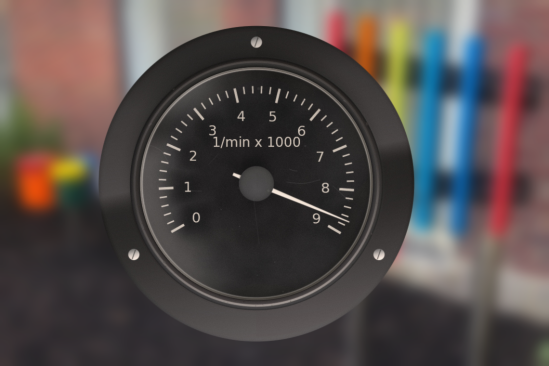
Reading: 8700 rpm
